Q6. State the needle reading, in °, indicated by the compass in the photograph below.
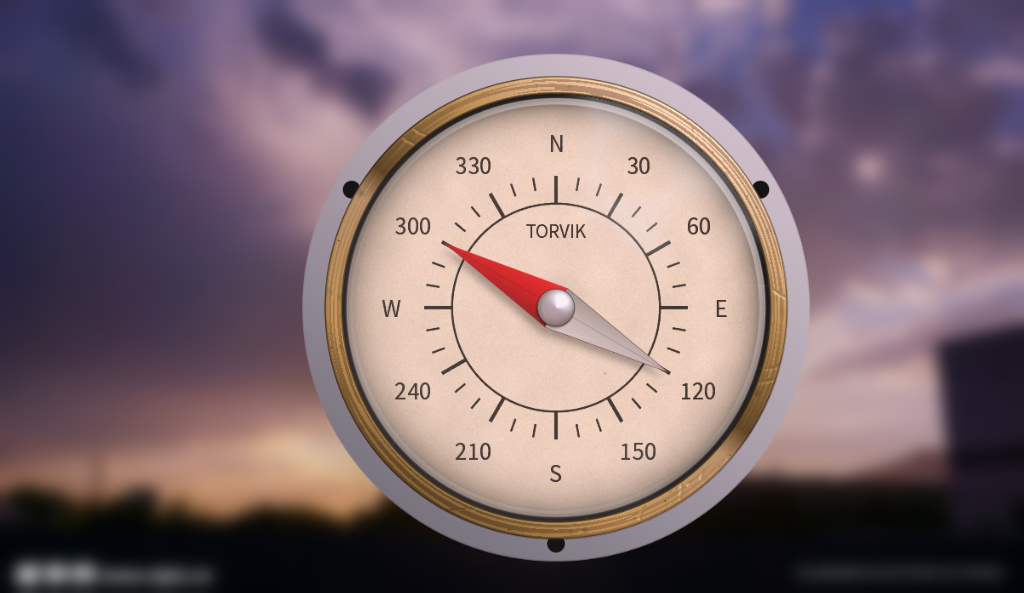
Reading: 300 °
